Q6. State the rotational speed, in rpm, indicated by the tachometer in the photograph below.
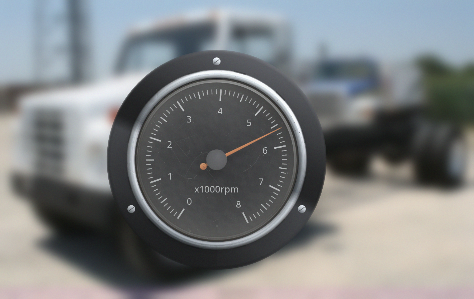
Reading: 5600 rpm
